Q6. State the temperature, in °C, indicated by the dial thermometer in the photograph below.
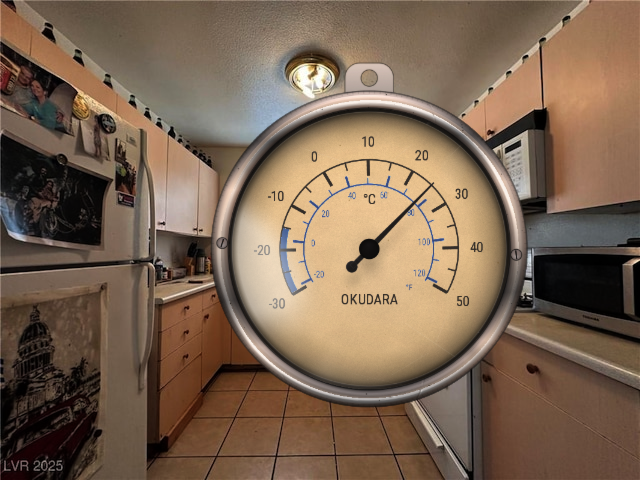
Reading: 25 °C
